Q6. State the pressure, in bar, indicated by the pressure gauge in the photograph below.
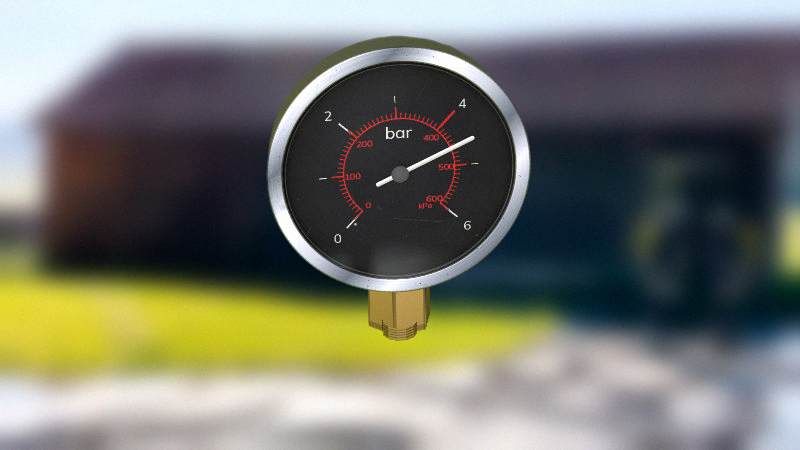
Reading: 4.5 bar
